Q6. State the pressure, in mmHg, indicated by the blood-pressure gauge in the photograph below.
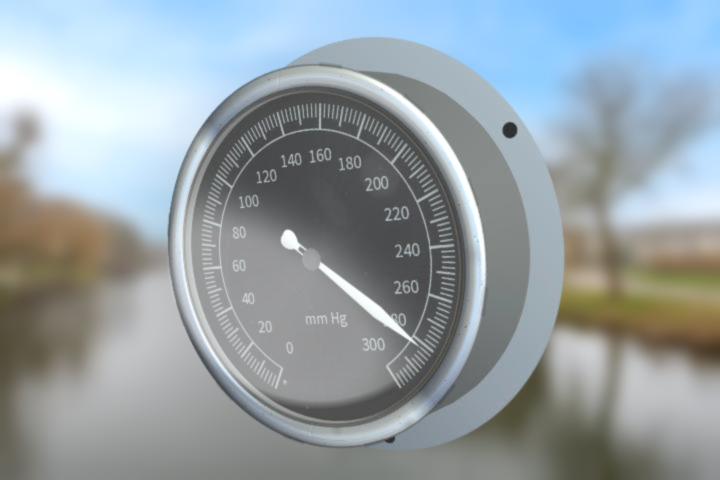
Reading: 280 mmHg
